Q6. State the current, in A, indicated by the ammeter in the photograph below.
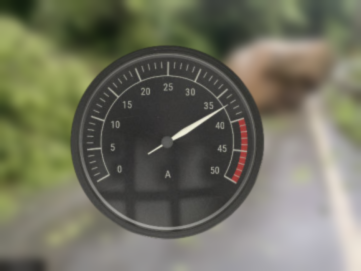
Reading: 37 A
